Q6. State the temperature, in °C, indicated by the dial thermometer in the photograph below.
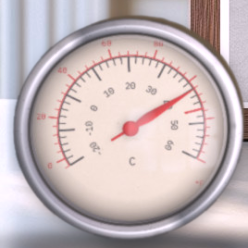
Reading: 40 °C
